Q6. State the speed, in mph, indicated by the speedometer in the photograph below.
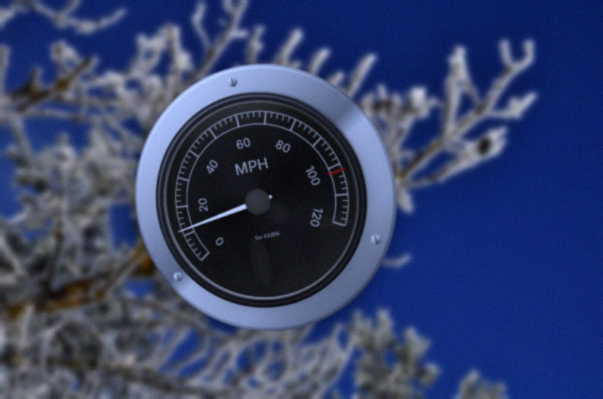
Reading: 12 mph
